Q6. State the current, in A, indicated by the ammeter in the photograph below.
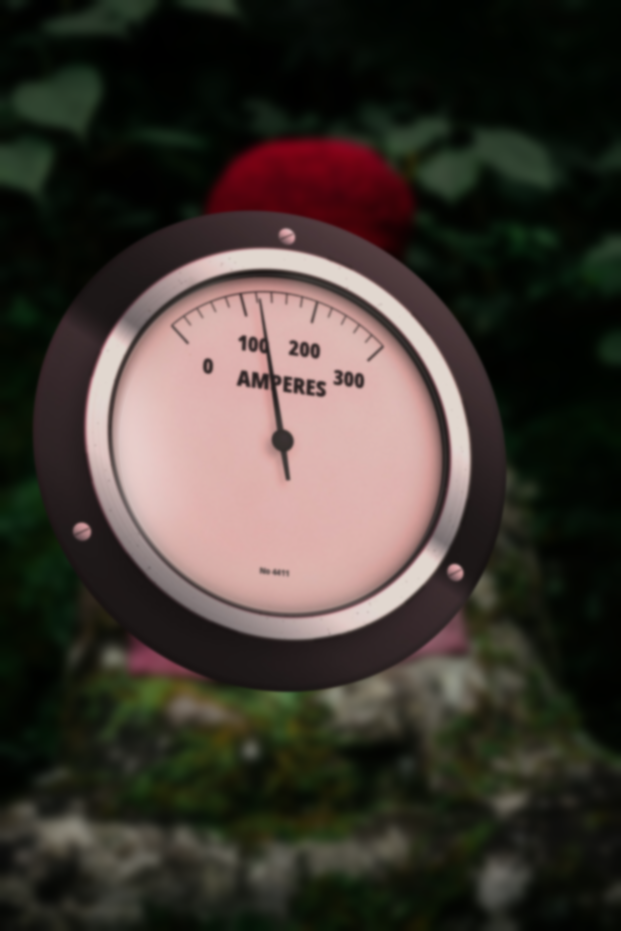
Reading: 120 A
